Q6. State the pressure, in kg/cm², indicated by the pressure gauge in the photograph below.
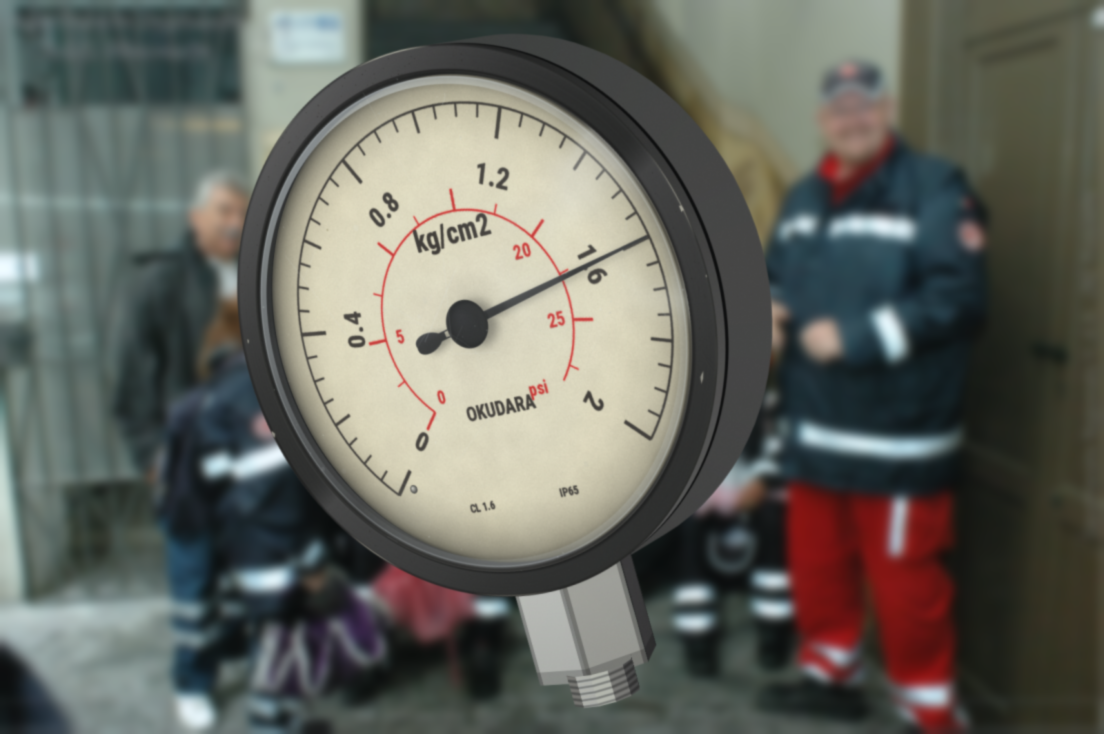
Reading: 1.6 kg/cm²
